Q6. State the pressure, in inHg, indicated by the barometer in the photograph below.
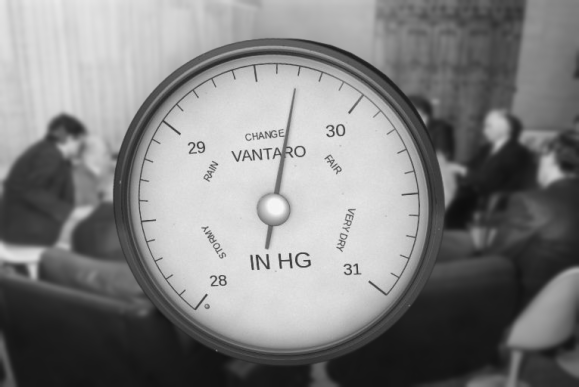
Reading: 29.7 inHg
